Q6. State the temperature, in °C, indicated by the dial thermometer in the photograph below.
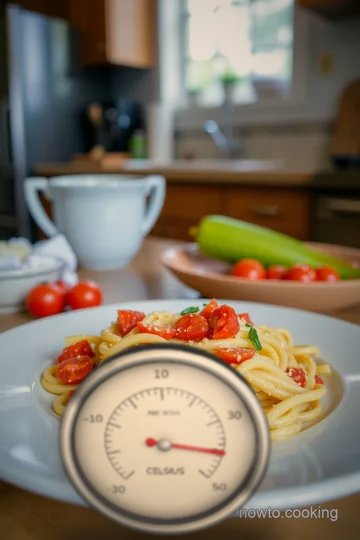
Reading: 40 °C
